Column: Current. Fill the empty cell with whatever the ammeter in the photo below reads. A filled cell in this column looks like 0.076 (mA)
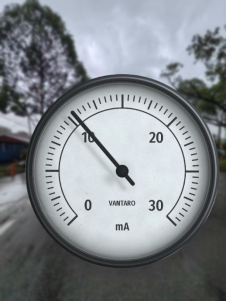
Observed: 10.5 (mA)
